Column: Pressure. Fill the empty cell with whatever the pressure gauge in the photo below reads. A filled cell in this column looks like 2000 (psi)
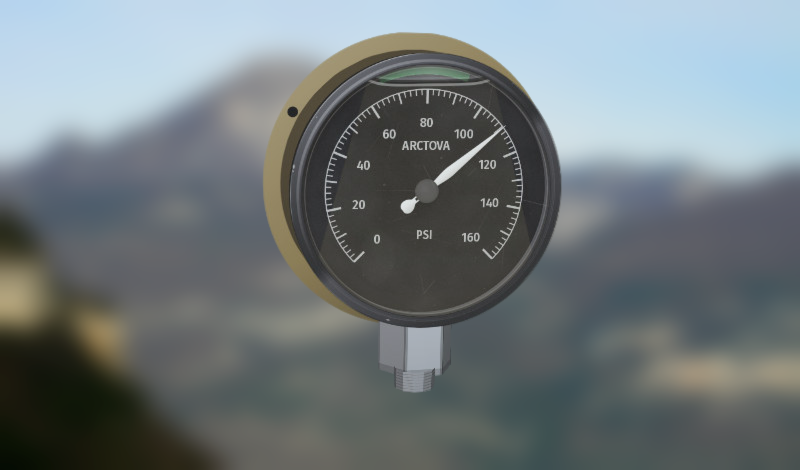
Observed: 110 (psi)
